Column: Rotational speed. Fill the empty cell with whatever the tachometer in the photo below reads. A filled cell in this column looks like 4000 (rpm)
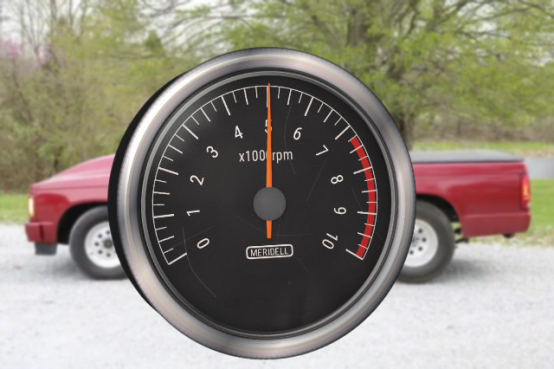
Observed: 5000 (rpm)
